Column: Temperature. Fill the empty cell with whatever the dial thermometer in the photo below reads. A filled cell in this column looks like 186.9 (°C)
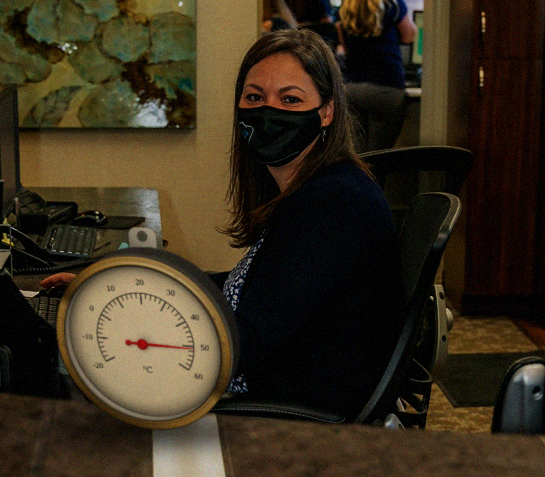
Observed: 50 (°C)
